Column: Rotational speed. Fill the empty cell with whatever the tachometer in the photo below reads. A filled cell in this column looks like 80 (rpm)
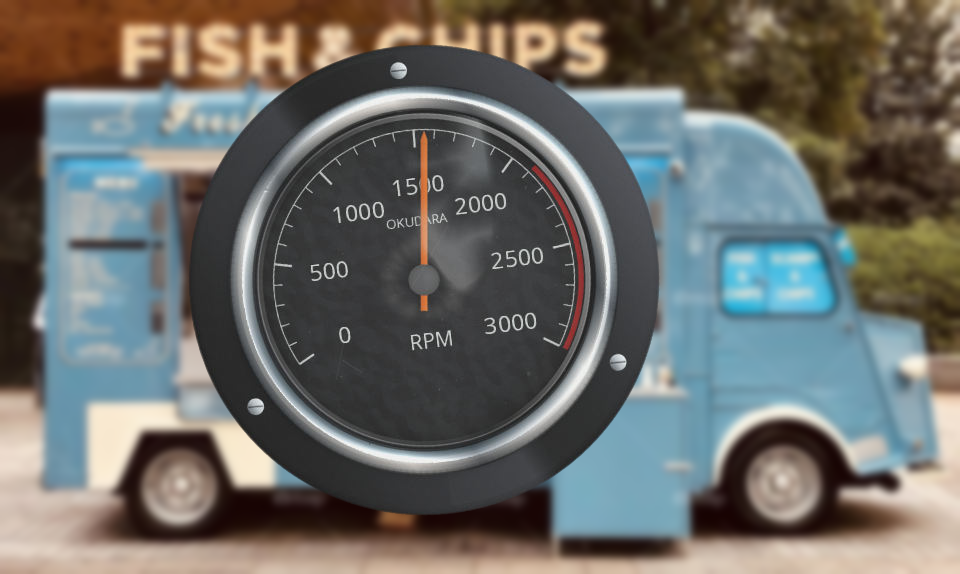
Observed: 1550 (rpm)
